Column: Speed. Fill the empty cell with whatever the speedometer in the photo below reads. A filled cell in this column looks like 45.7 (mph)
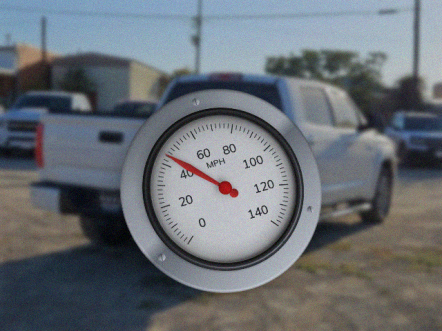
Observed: 44 (mph)
